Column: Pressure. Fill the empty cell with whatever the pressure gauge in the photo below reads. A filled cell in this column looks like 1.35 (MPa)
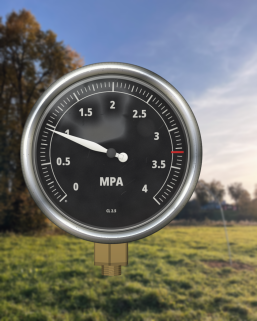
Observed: 0.95 (MPa)
